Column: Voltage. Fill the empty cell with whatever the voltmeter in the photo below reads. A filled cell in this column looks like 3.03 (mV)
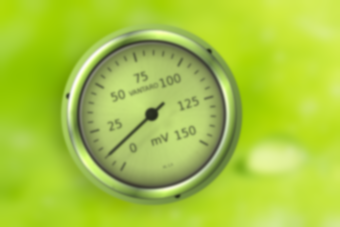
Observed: 10 (mV)
